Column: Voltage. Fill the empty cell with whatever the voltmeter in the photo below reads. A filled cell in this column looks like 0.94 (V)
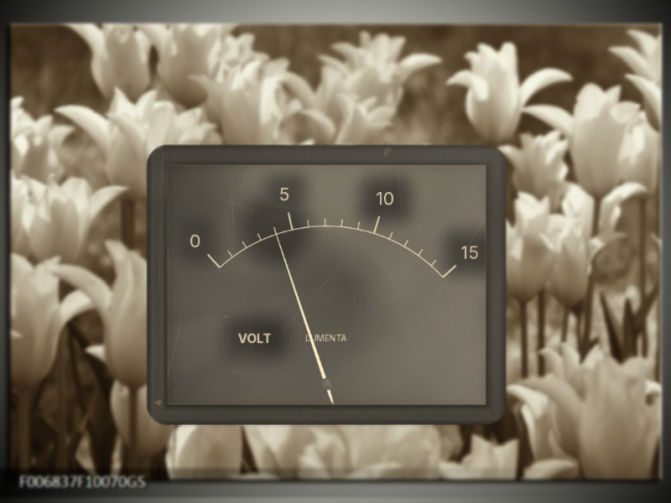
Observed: 4 (V)
